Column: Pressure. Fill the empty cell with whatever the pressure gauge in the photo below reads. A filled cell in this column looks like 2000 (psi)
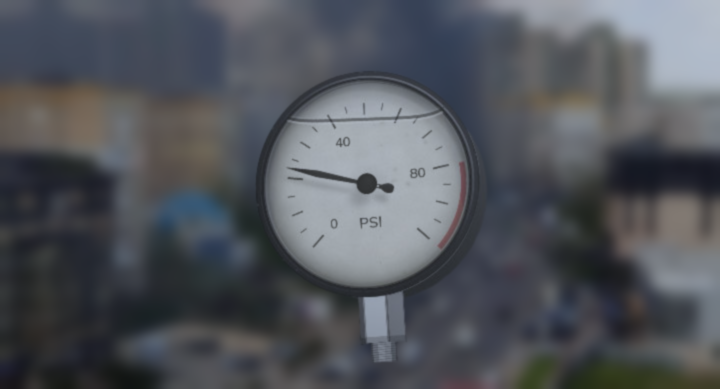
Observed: 22.5 (psi)
